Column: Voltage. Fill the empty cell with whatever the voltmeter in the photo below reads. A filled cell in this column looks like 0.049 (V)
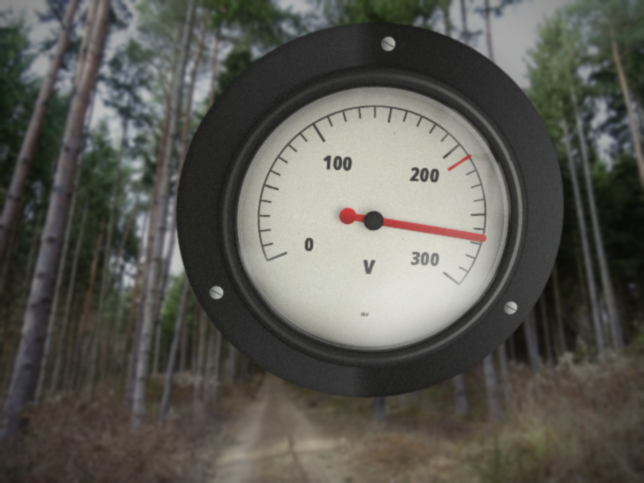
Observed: 265 (V)
